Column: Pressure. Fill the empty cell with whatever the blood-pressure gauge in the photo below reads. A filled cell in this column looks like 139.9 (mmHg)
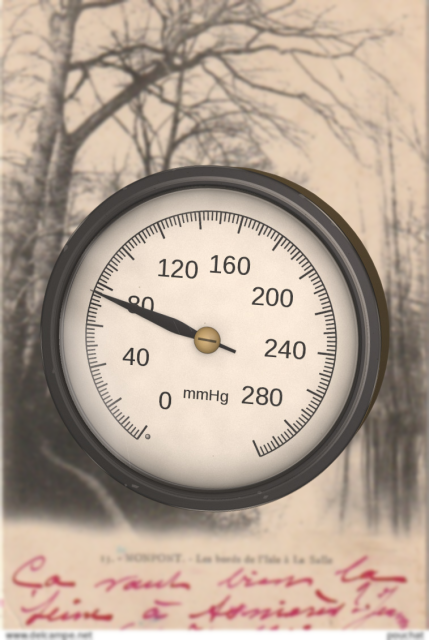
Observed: 76 (mmHg)
